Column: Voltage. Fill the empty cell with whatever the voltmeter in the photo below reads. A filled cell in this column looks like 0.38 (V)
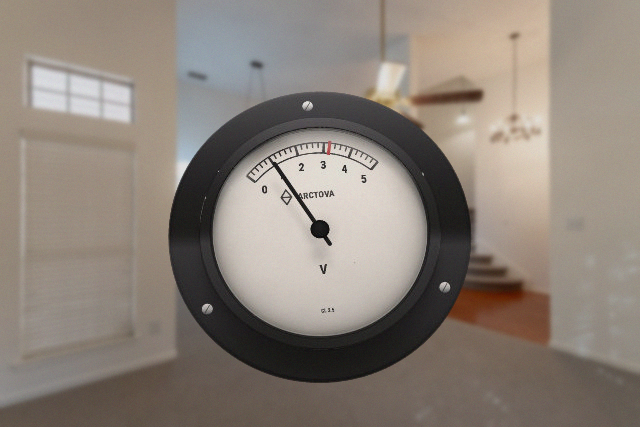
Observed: 1 (V)
